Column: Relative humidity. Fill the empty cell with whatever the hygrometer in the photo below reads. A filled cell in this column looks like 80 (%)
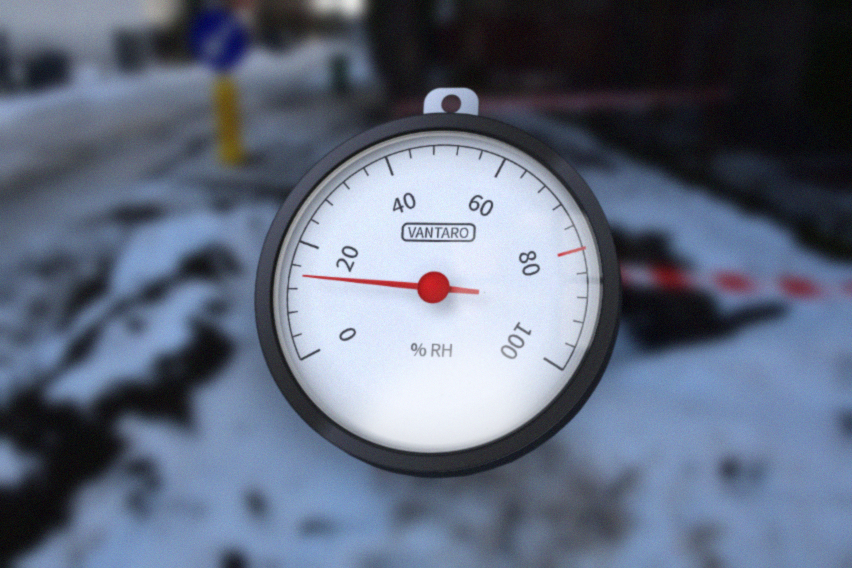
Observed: 14 (%)
